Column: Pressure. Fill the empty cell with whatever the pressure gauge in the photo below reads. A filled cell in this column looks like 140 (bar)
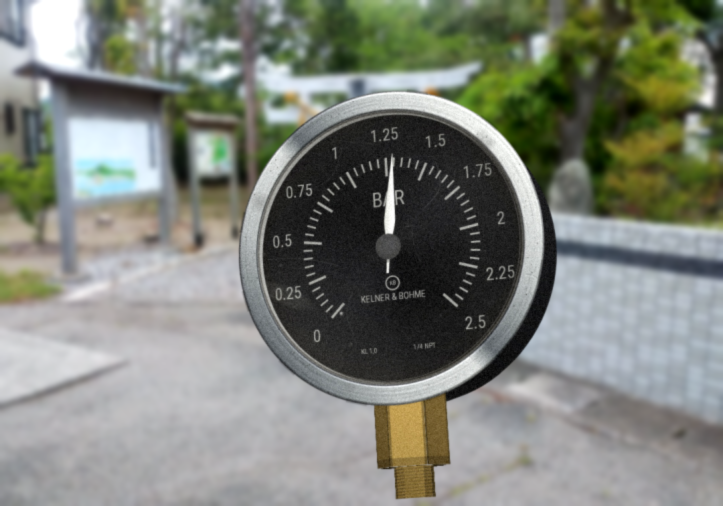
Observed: 1.3 (bar)
